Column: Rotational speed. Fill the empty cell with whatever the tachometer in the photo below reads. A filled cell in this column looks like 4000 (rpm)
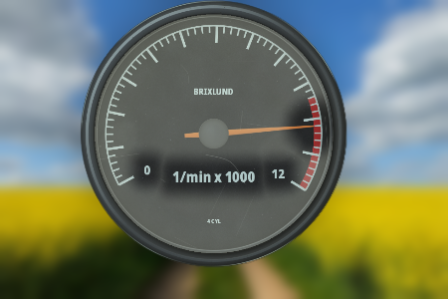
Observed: 10200 (rpm)
